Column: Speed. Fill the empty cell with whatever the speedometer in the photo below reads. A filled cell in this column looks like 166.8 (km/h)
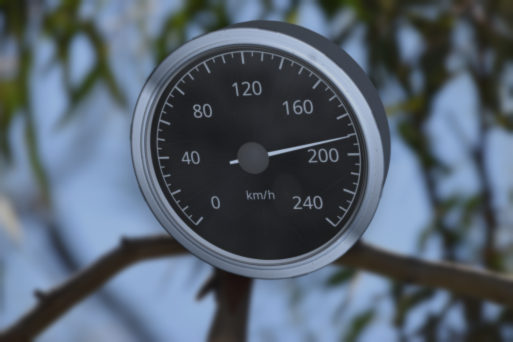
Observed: 190 (km/h)
